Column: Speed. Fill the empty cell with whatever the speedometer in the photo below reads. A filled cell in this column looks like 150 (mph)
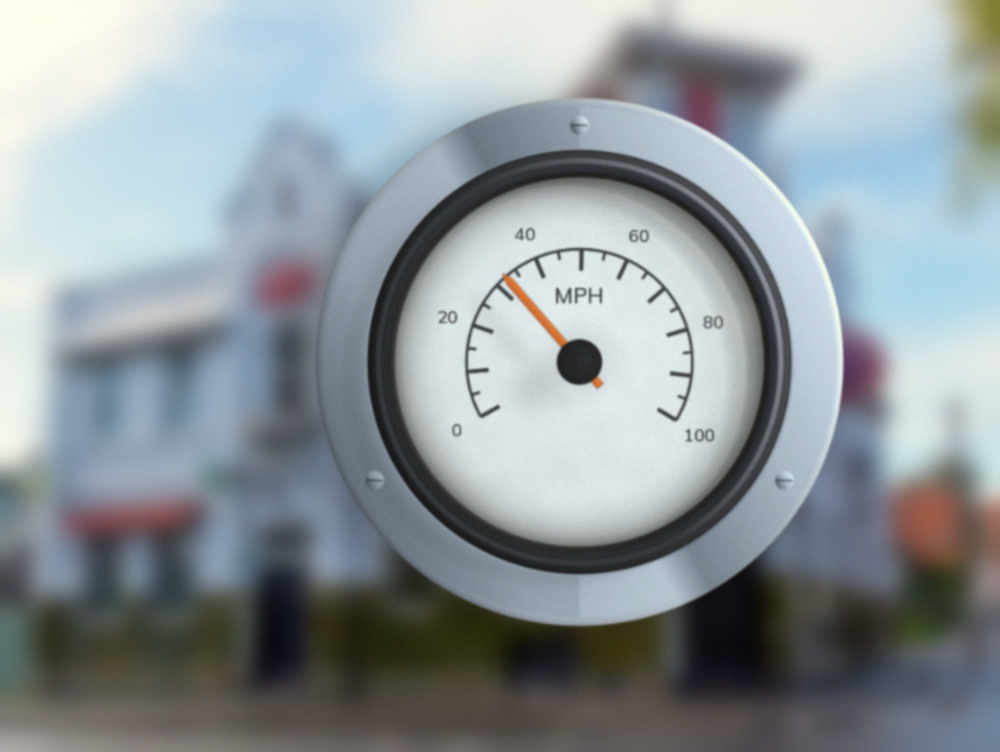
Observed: 32.5 (mph)
